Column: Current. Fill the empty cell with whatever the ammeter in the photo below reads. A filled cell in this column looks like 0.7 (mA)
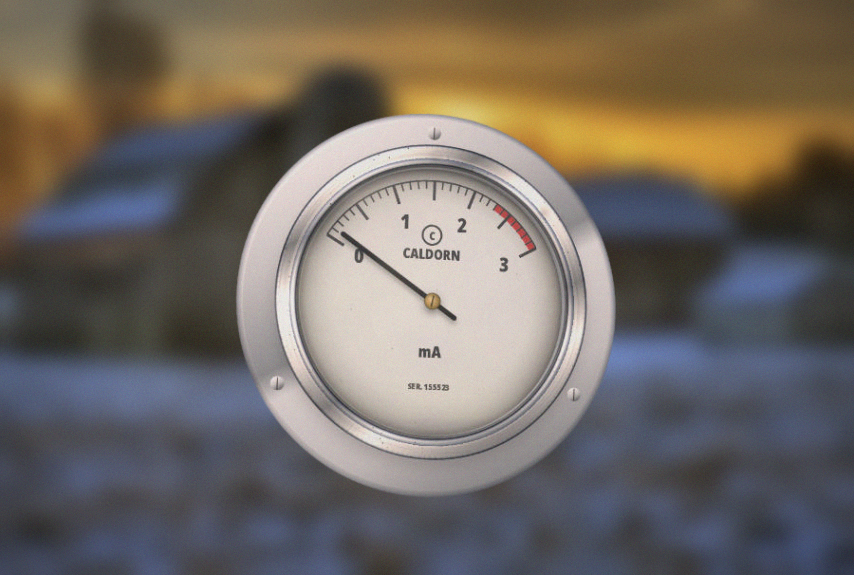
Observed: 0.1 (mA)
